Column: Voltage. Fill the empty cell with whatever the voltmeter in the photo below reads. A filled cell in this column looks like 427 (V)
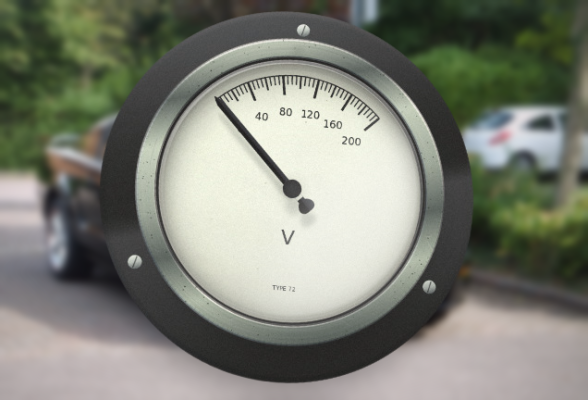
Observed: 0 (V)
